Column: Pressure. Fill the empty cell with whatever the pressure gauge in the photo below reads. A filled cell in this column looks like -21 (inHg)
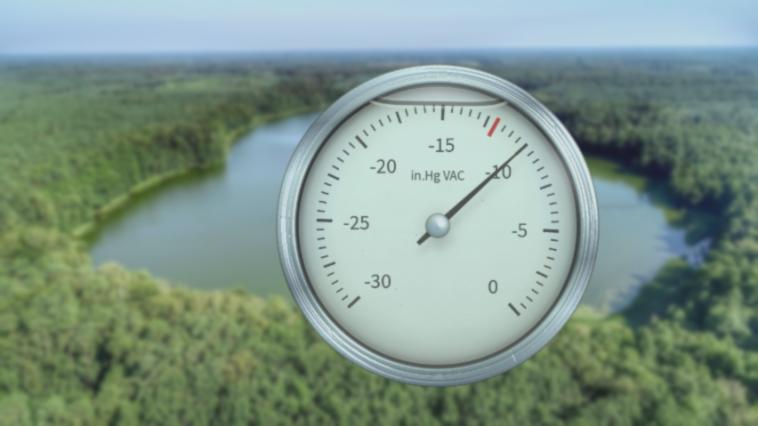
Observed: -10 (inHg)
